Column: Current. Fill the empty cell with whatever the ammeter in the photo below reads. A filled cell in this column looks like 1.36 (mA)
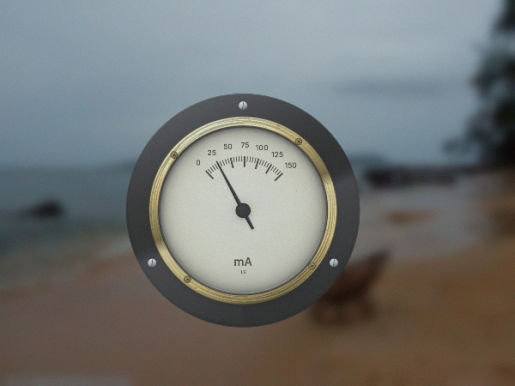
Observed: 25 (mA)
